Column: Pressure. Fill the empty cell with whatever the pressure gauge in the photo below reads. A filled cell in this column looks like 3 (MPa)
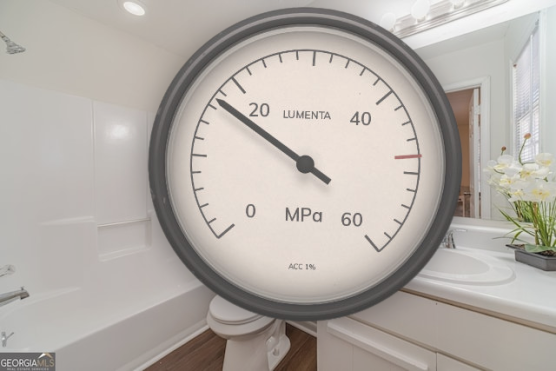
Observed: 17 (MPa)
